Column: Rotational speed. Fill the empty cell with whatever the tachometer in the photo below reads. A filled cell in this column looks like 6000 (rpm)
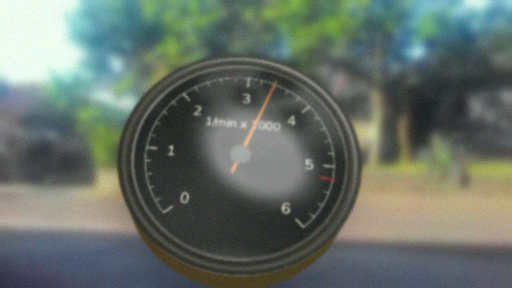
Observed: 3400 (rpm)
